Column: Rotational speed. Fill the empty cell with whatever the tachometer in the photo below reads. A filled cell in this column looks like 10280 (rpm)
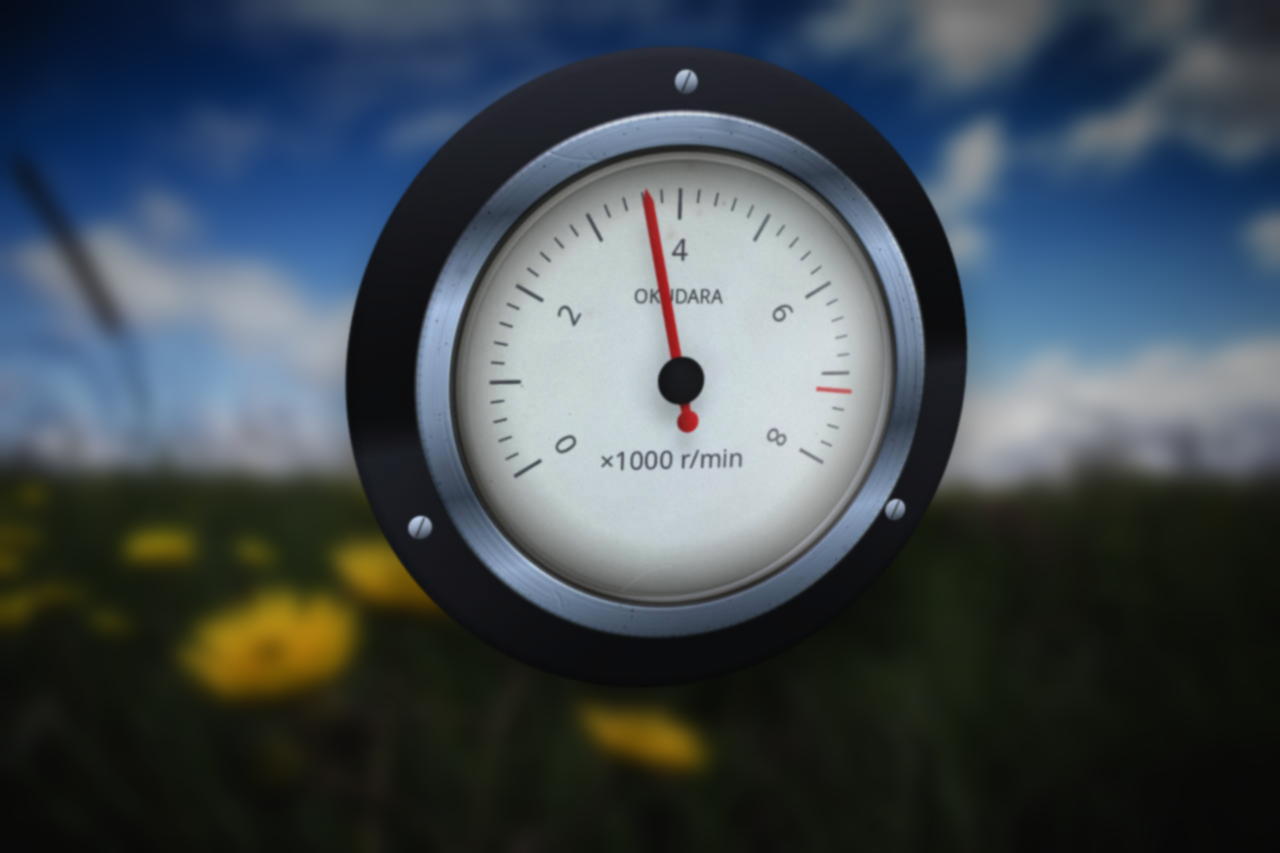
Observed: 3600 (rpm)
